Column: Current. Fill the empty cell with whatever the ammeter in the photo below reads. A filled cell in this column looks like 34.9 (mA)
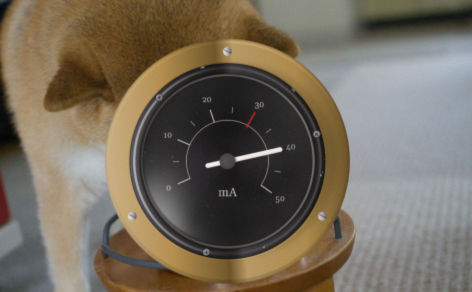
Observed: 40 (mA)
